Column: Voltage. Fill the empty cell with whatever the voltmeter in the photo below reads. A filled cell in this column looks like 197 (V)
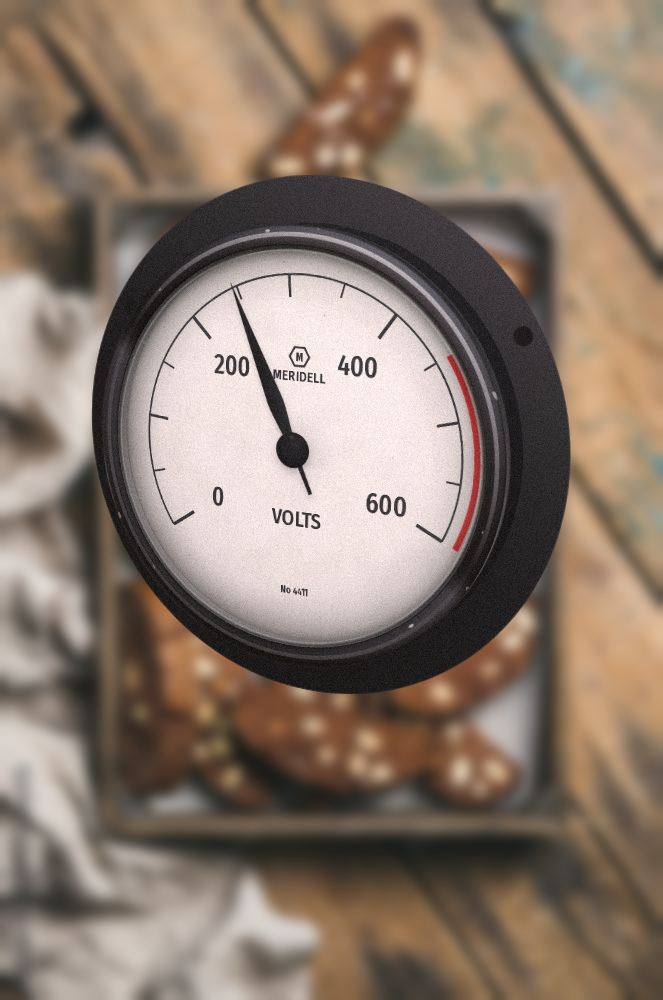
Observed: 250 (V)
